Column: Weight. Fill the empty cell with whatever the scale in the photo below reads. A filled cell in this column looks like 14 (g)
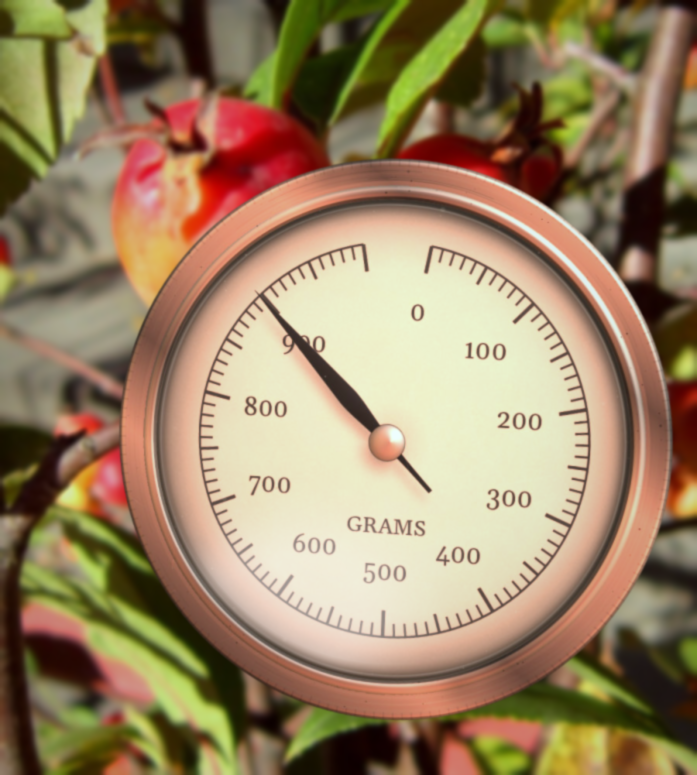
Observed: 900 (g)
